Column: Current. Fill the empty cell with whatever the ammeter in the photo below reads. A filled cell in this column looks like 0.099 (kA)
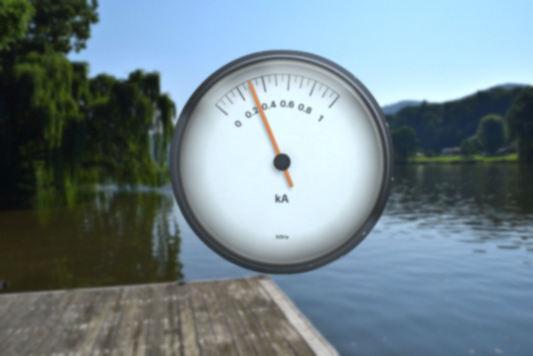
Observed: 0.3 (kA)
